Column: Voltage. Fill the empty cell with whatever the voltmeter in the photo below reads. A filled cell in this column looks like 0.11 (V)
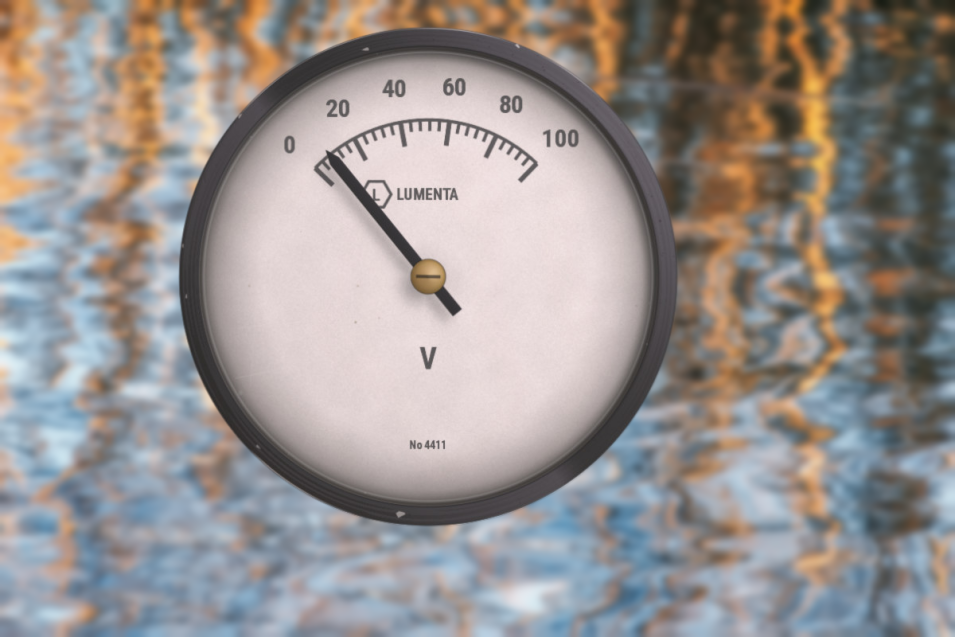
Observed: 8 (V)
